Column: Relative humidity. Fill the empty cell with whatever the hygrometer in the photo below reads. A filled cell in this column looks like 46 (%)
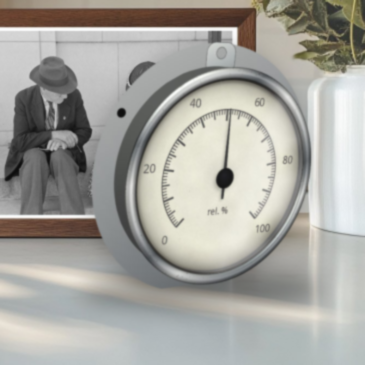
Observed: 50 (%)
